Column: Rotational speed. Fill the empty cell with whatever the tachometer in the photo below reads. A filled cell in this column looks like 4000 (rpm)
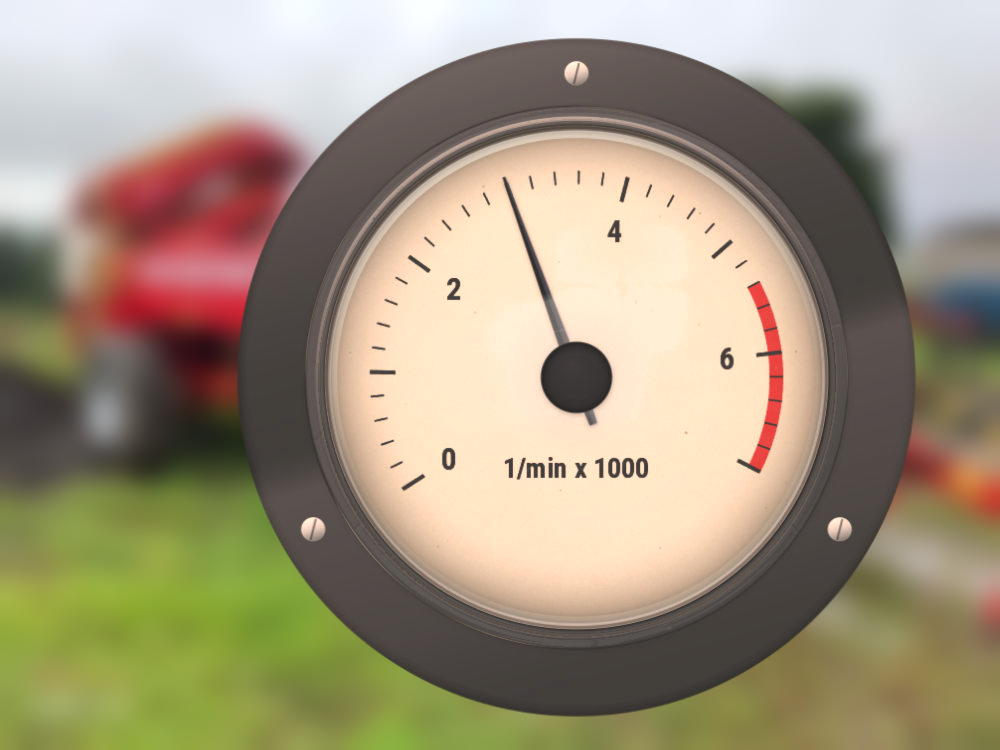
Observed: 3000 (rpm)
